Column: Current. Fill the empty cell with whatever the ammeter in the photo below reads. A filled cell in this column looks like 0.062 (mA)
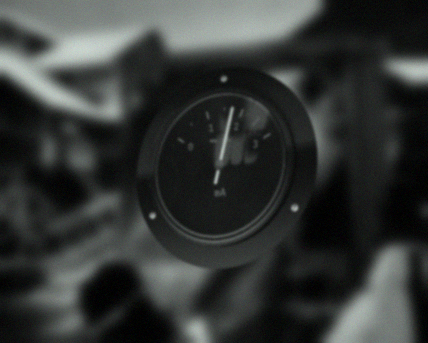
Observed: 1.75 (mA)
